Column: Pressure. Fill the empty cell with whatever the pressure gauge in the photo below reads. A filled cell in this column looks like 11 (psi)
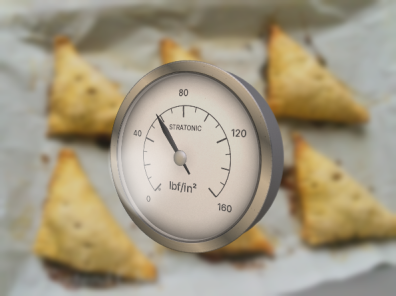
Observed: 60 (psi)
